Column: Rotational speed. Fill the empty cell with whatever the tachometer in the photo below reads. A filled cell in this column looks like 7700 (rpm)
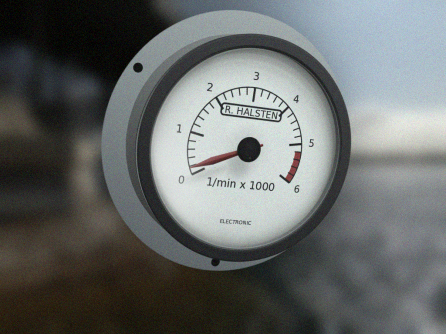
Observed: 200 (rpm)
